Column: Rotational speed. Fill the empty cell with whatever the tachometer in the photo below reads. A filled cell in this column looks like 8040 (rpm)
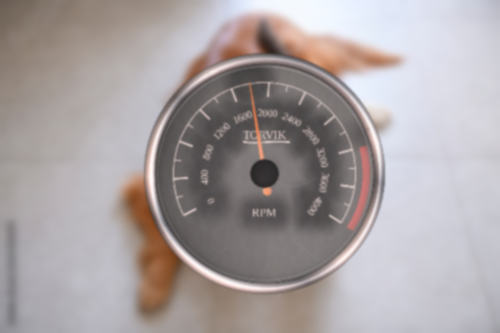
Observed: 1800 (rpm)
